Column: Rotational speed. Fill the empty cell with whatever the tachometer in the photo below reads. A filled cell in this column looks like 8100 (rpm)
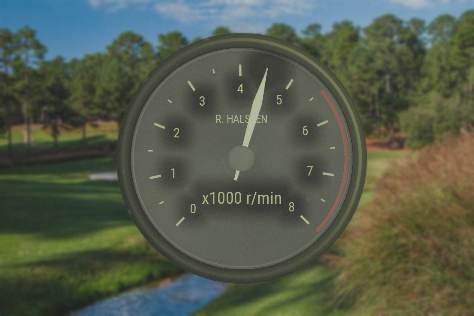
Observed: 4500 (rpm)
